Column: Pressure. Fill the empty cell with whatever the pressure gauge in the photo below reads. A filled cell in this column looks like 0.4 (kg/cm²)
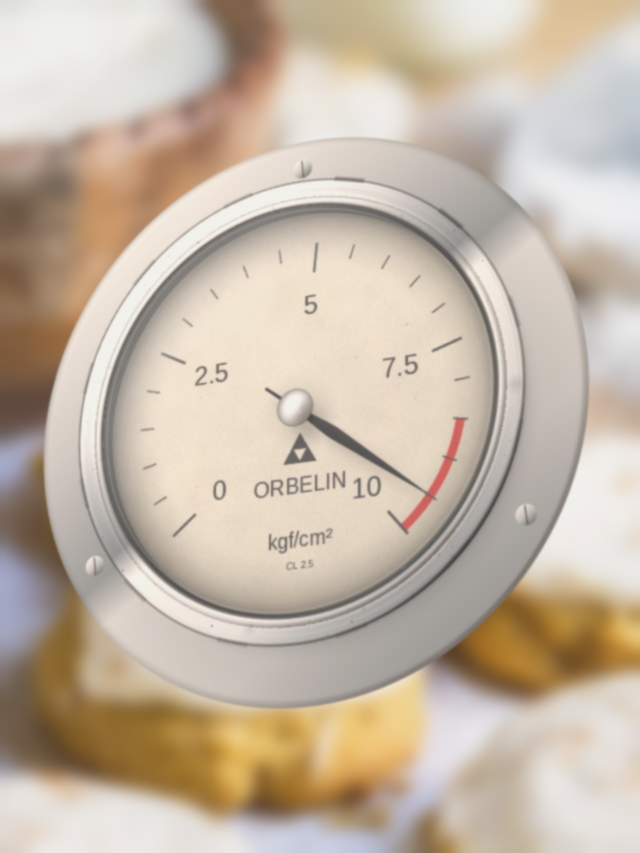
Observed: 9.5 (kg/cm²)
